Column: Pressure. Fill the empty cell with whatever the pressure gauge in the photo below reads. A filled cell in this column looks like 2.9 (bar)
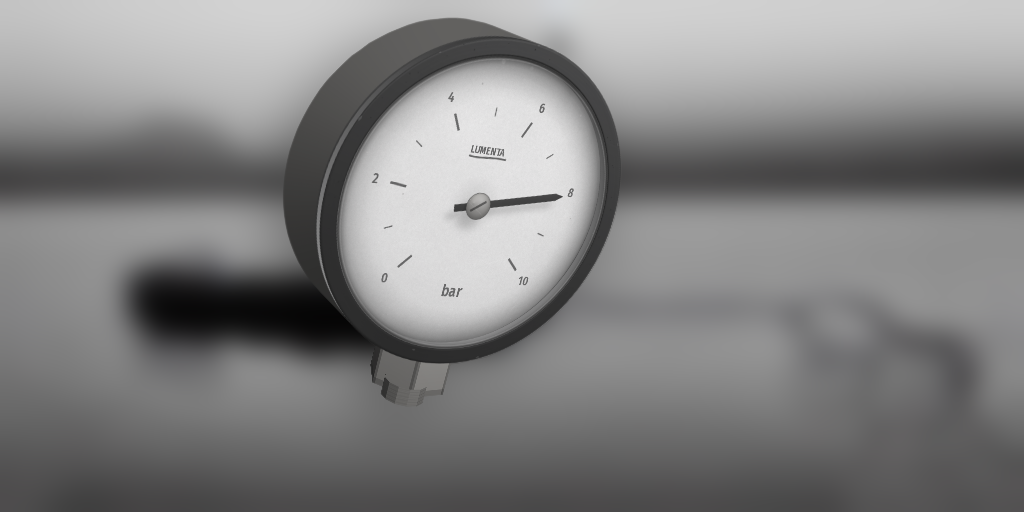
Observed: 8 (bar)
